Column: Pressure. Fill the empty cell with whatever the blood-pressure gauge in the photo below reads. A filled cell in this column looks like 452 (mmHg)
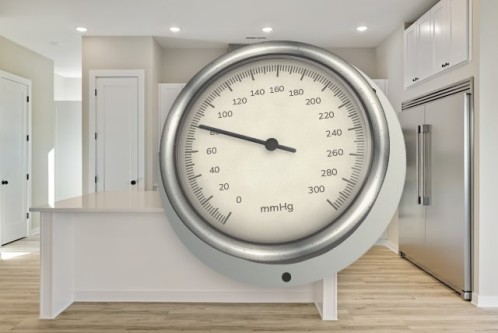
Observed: 80 (mmHg)
